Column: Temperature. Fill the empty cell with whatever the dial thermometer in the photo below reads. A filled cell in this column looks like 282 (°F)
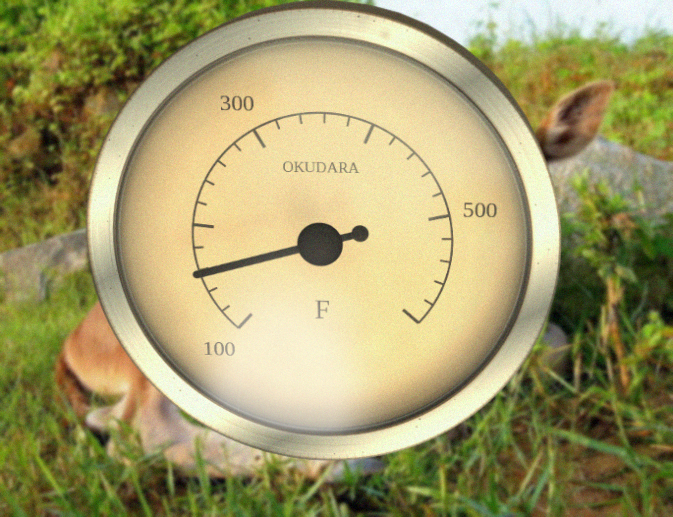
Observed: 160 (°F)
